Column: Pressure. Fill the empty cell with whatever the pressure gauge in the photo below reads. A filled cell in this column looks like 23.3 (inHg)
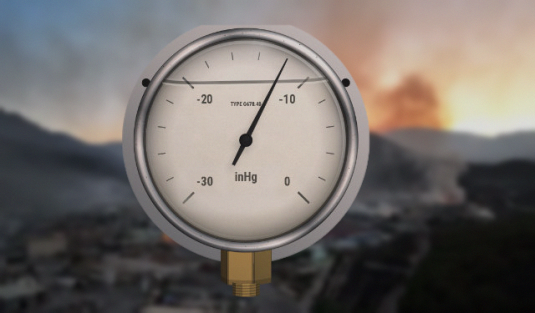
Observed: -12 (inHg)
